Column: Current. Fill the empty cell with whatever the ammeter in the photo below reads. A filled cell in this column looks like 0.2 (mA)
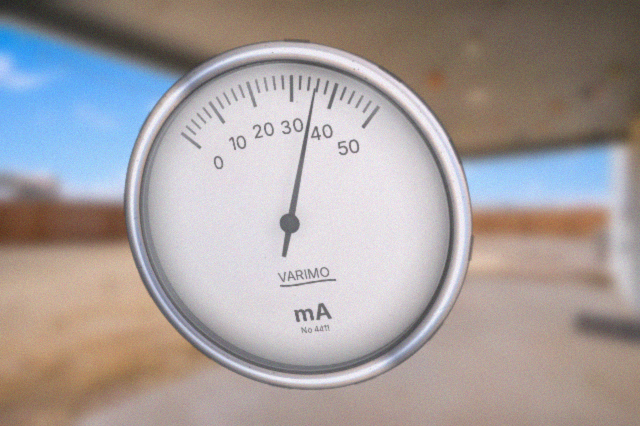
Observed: 36 (mA)
